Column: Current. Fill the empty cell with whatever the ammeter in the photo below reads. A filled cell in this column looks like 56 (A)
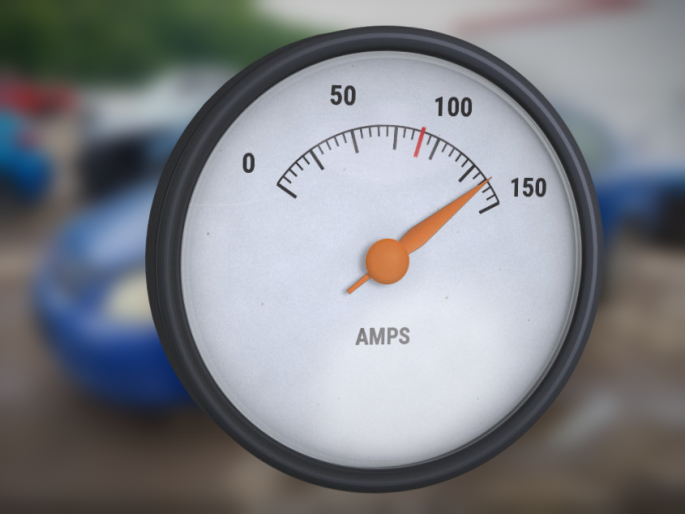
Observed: 135 (A)
